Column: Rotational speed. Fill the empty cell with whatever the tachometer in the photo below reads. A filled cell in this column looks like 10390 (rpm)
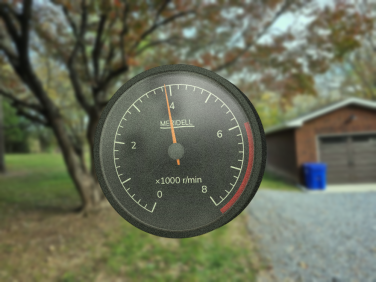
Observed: 3900 (rpm)
